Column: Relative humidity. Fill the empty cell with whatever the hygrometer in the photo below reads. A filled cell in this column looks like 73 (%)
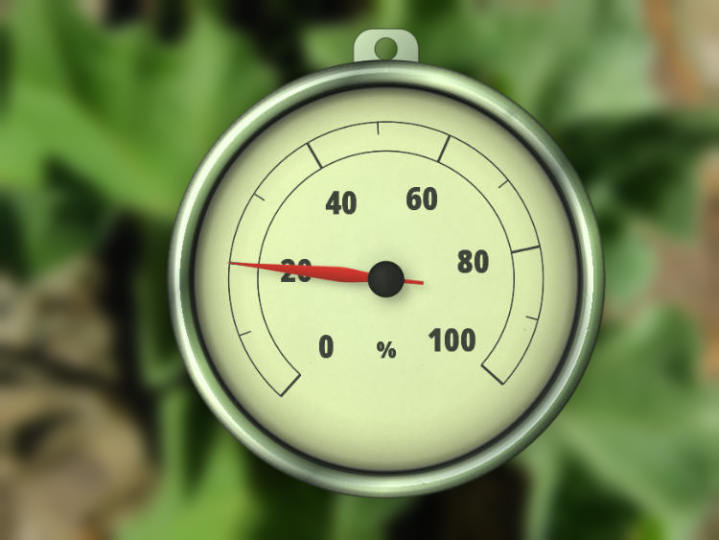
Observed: 20 (%)
